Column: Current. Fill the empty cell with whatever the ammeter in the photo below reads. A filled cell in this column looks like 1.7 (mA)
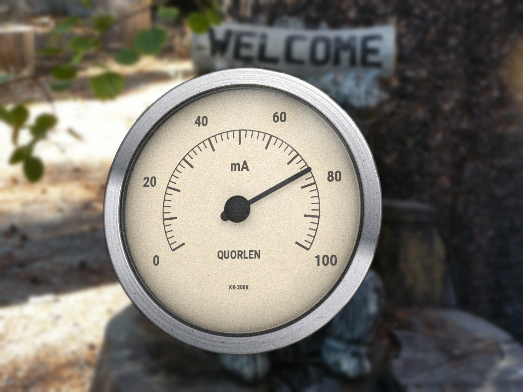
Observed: 76 (mA)
